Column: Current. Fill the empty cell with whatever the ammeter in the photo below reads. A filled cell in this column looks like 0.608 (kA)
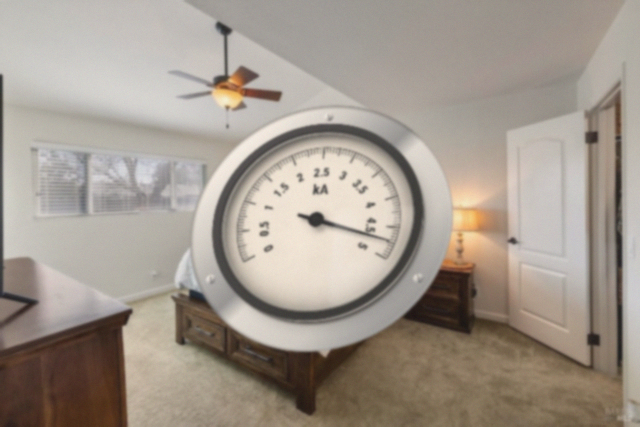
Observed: 4.75 (kA)
